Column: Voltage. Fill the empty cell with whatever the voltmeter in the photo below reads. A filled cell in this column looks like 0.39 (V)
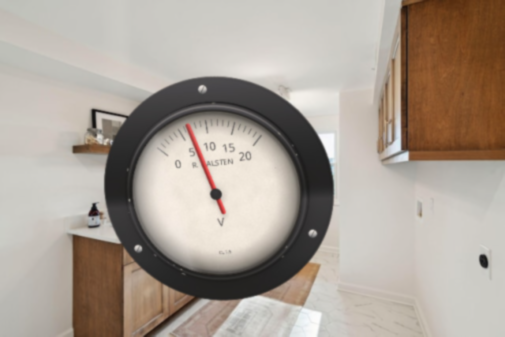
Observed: 7 (V)
